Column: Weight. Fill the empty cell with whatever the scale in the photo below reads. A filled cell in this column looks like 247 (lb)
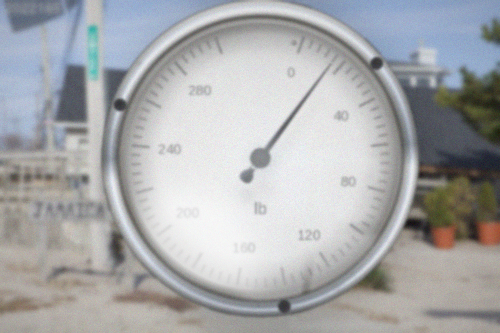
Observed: 16 (lb)
